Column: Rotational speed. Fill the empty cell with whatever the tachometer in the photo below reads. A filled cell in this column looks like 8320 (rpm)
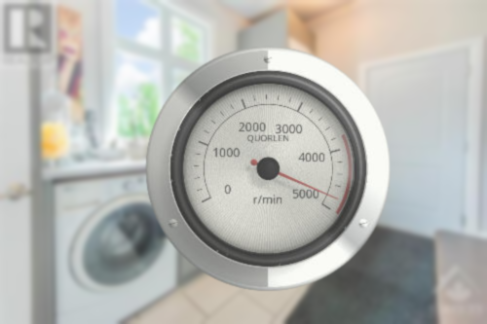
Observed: 4800 (rpm)
